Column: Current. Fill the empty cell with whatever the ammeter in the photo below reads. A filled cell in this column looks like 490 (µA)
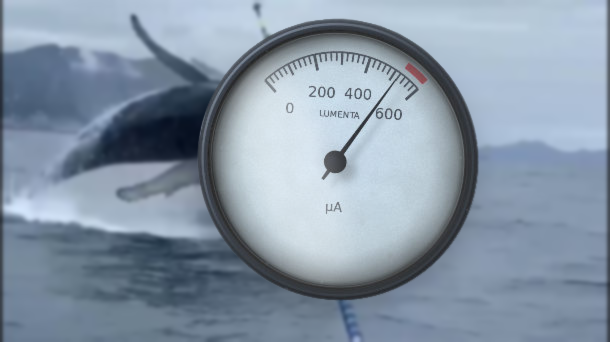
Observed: 520 (µA)
